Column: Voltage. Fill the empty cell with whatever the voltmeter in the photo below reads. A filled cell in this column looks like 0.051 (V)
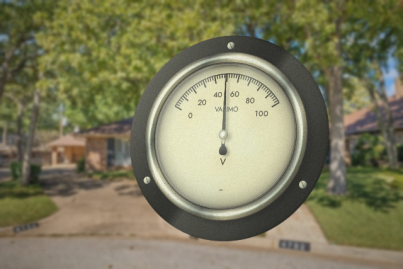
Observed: 50 (V)
